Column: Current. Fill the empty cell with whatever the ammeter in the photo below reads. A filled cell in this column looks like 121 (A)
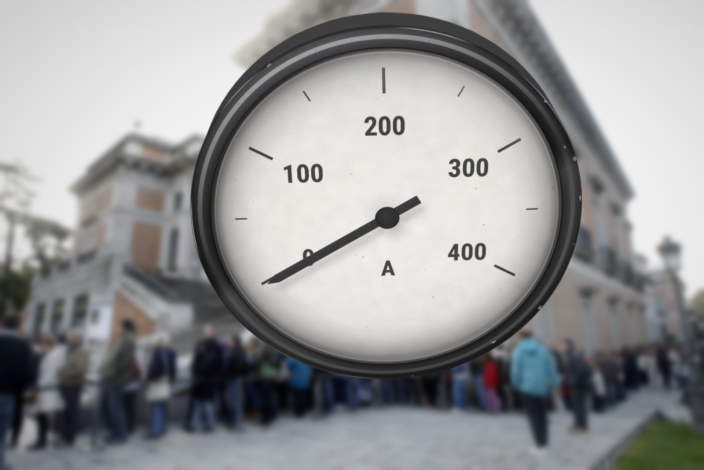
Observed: 0 (A)
